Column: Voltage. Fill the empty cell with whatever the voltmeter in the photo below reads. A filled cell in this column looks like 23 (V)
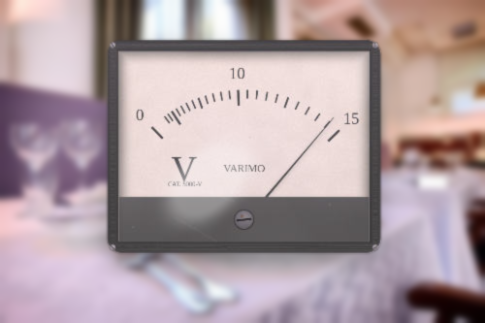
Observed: 14.5 (V)
